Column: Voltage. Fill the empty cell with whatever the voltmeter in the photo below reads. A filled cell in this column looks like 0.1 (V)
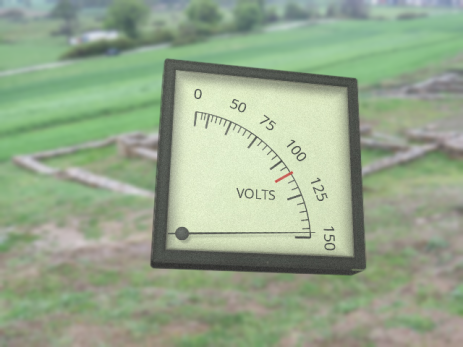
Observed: 147.5 (V)
